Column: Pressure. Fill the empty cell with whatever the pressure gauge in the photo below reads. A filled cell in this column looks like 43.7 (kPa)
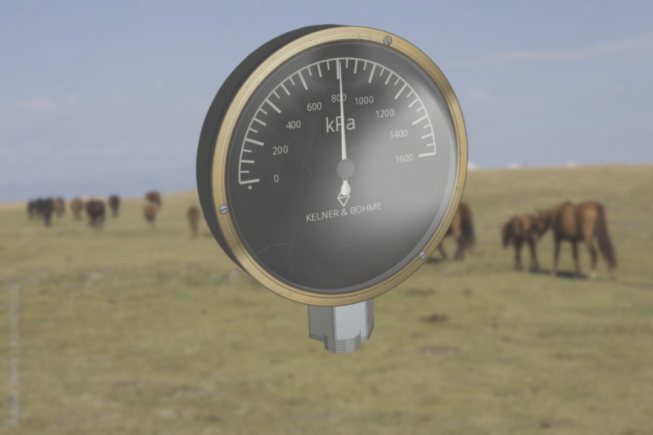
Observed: 800 (kPa)
